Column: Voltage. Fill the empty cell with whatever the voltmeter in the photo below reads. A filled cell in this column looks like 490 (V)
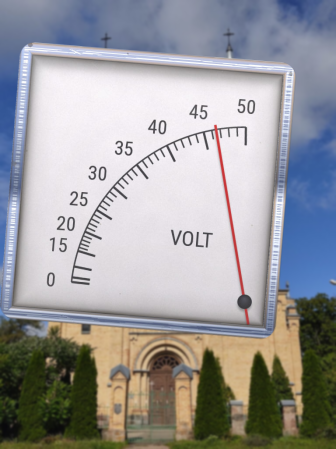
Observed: 46.5 (V)
